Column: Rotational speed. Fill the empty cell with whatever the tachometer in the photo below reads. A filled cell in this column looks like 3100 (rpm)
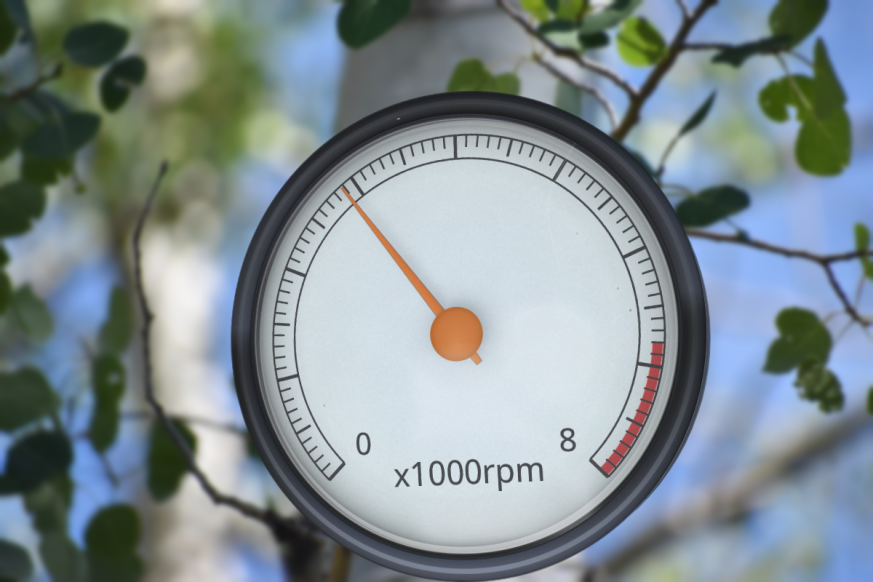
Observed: 2900 (rpm)
